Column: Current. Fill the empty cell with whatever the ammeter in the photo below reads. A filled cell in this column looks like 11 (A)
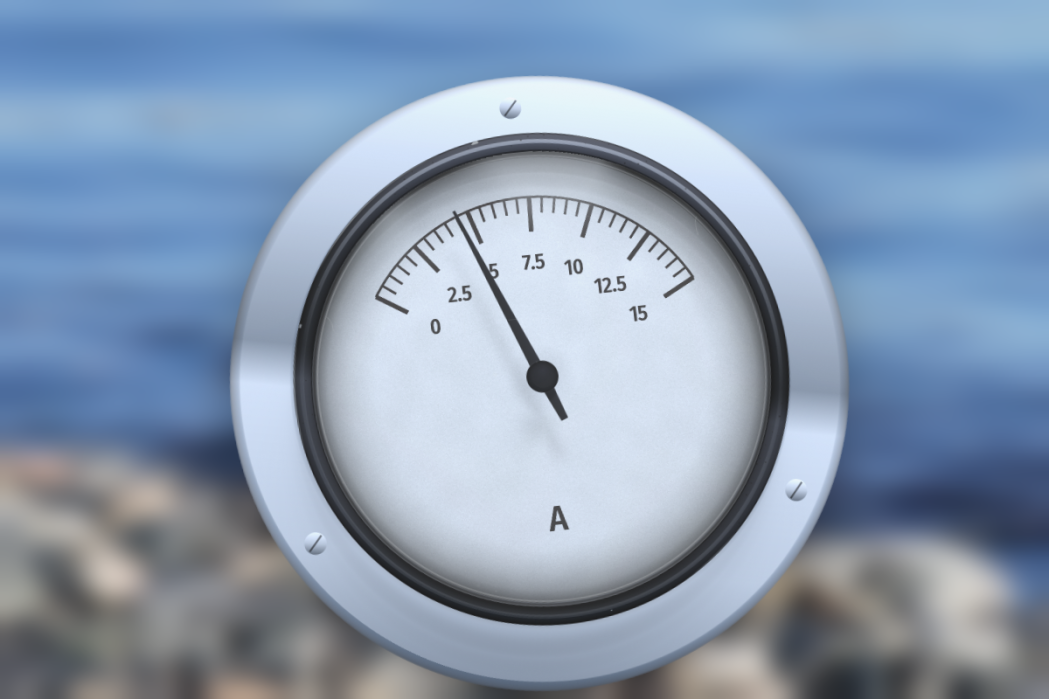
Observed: 4.5 (A)
